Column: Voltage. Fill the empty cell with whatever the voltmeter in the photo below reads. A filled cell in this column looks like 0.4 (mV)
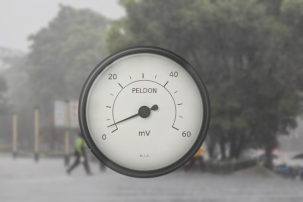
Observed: 2.5 (mV)
